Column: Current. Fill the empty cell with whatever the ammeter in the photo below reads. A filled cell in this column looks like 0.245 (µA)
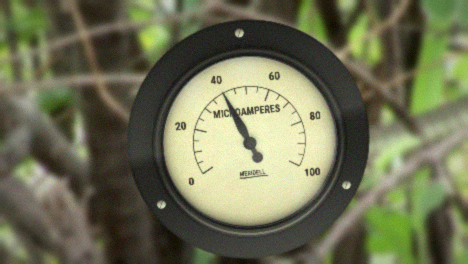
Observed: 40 (µA)
